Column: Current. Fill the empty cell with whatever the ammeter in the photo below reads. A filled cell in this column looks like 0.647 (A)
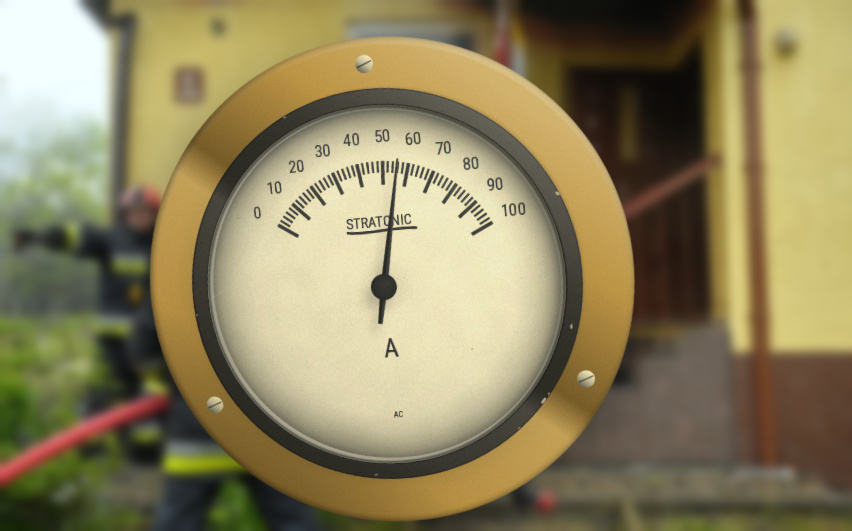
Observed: 56 (A)
